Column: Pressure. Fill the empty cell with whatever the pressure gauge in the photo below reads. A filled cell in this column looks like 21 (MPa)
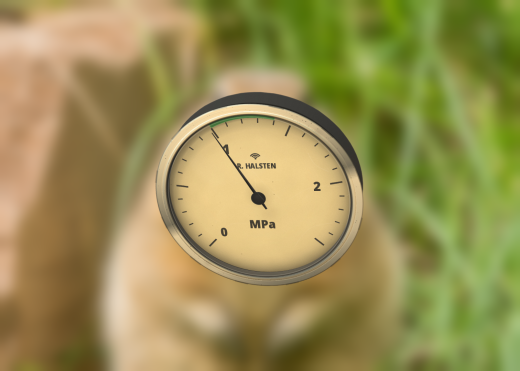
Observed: 1 (MPa)
